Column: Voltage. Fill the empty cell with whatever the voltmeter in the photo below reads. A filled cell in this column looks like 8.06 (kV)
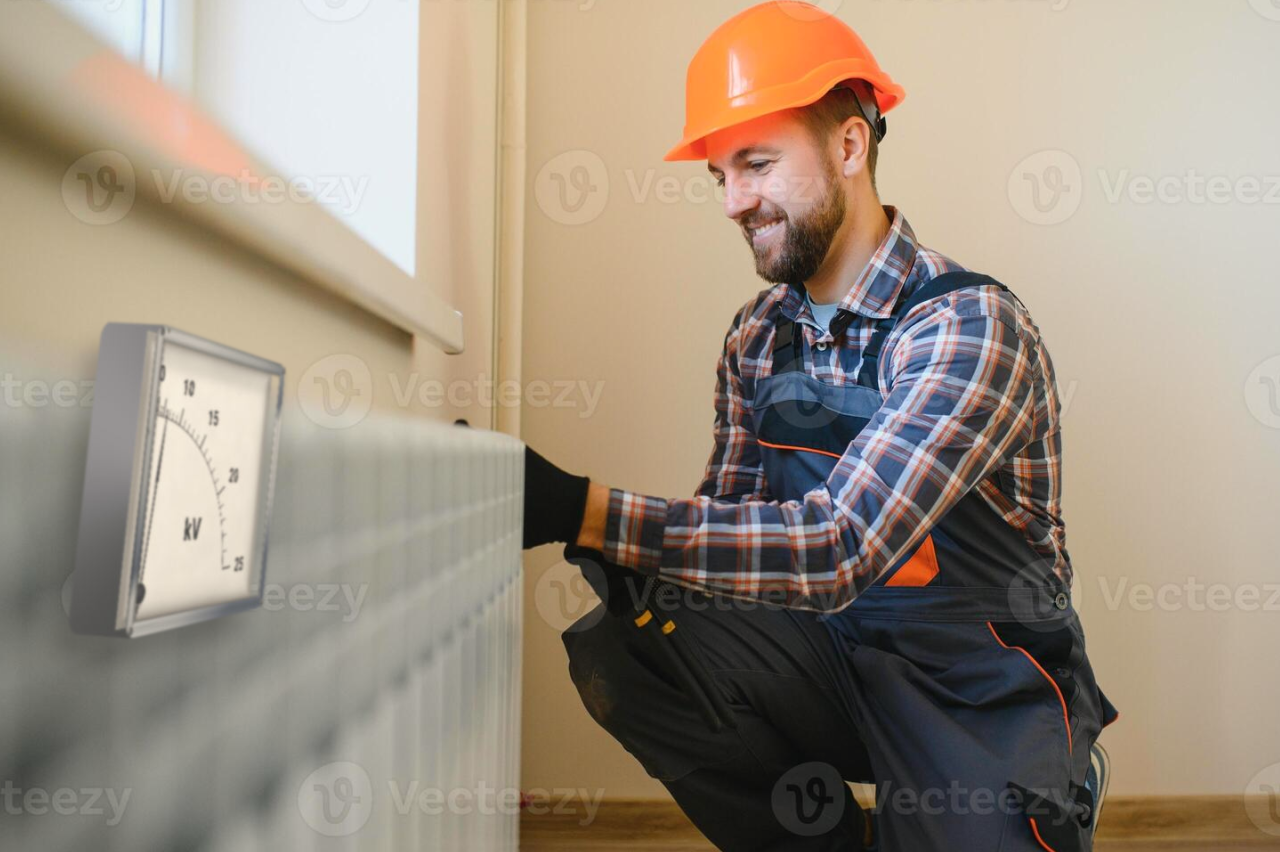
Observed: 5 (kV)
